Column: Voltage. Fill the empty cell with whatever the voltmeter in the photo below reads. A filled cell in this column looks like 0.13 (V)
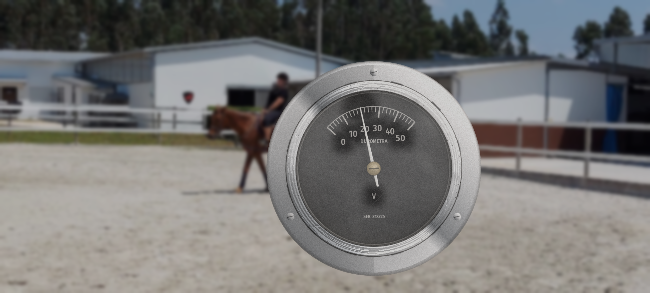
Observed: 20 (V)
